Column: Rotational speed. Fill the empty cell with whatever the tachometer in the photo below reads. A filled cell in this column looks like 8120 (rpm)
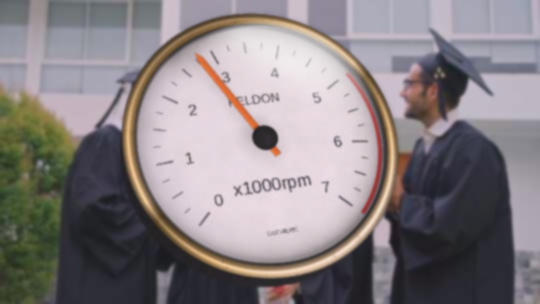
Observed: 2750 (rpm)
